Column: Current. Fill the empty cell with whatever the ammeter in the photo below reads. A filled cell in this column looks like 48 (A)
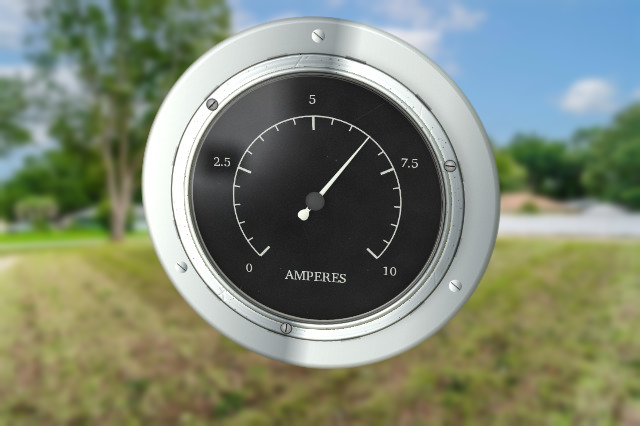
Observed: 6.5 (A)
